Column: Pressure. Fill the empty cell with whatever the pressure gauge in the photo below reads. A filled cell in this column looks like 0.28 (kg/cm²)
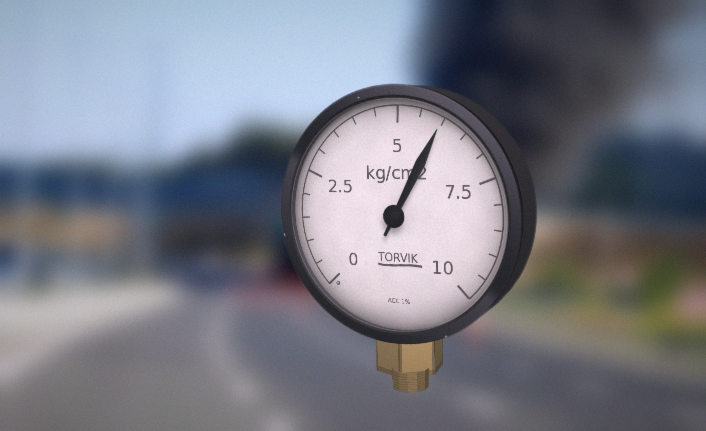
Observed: 6 (kg/cm²)
